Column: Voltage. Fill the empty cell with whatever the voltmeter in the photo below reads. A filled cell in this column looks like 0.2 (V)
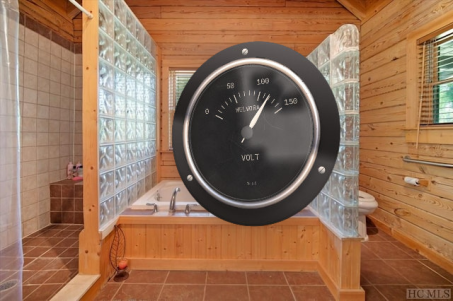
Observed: 120 (V)
